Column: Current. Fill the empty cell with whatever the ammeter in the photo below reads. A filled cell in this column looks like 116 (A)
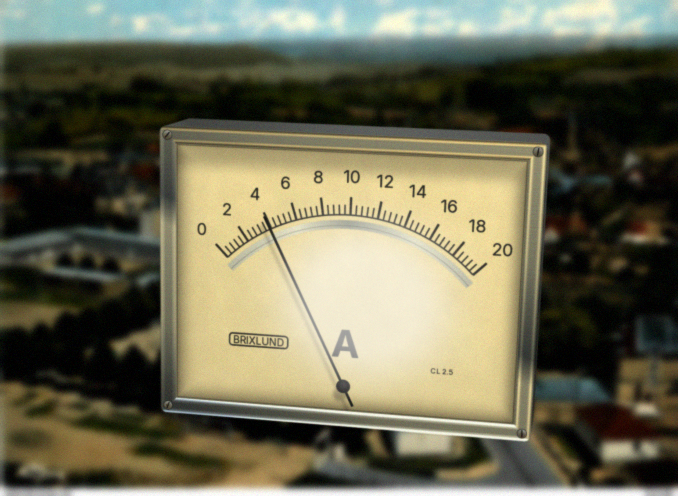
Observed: 4 (A)
